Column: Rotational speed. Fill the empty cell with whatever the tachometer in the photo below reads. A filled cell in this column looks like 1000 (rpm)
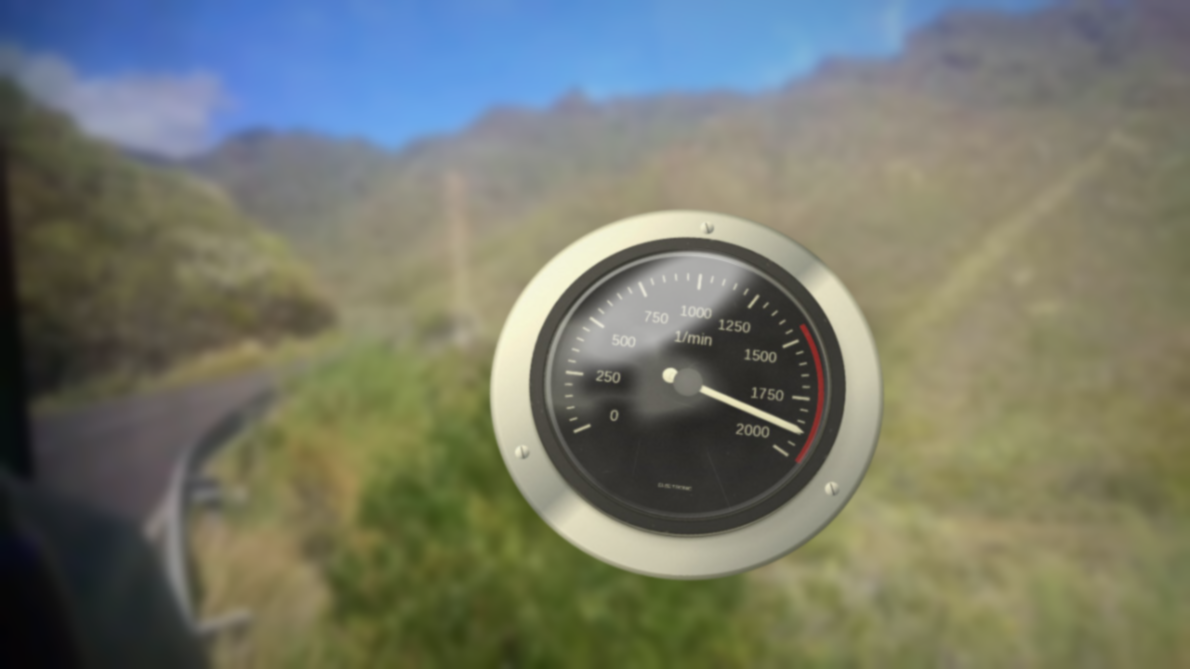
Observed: 1900 (rpm)
